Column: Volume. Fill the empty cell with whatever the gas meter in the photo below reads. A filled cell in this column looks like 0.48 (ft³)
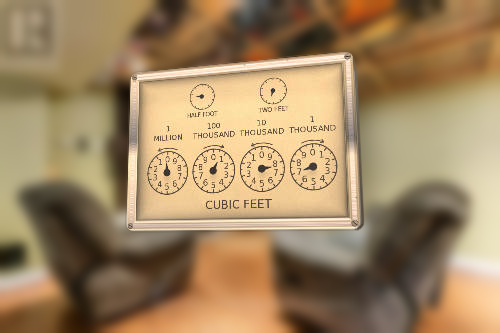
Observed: 7700 (ft³)
